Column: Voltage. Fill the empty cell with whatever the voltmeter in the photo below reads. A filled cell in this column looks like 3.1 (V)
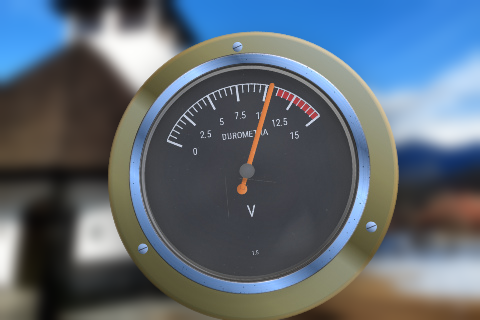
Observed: 10.5 (V)
